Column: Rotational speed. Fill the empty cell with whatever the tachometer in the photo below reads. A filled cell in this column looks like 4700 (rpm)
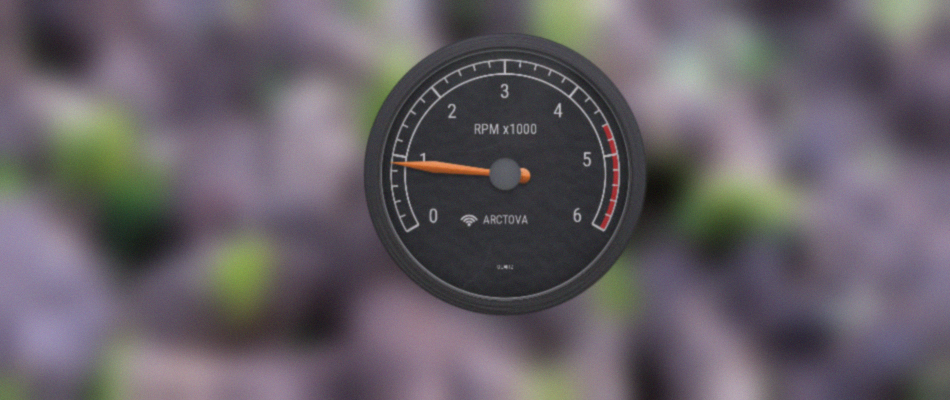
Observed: 900 (rpm)
